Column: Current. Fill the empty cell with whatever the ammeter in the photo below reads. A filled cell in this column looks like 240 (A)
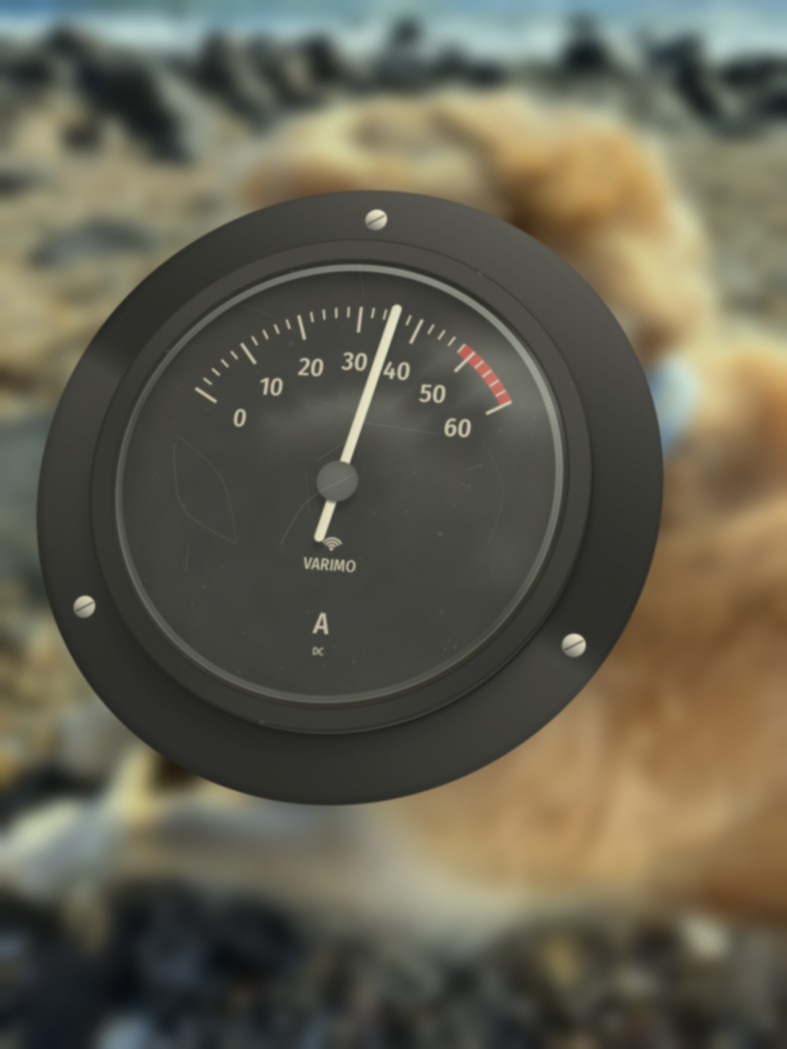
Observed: 36 (A)
